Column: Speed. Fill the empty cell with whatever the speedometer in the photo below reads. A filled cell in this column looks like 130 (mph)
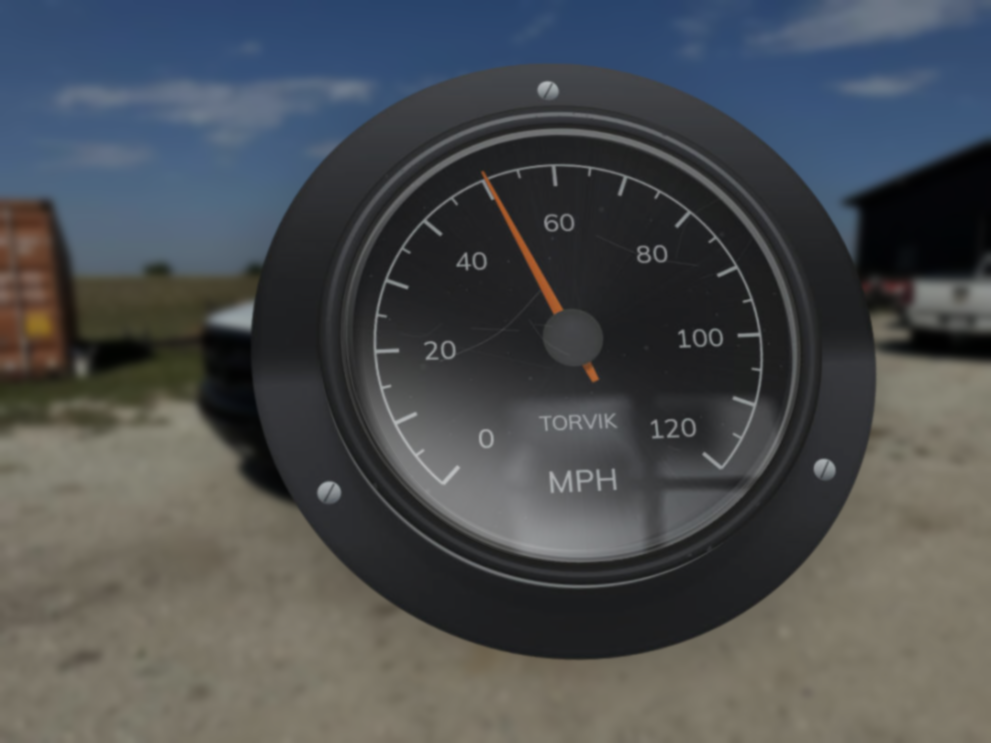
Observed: 50 (mph)
